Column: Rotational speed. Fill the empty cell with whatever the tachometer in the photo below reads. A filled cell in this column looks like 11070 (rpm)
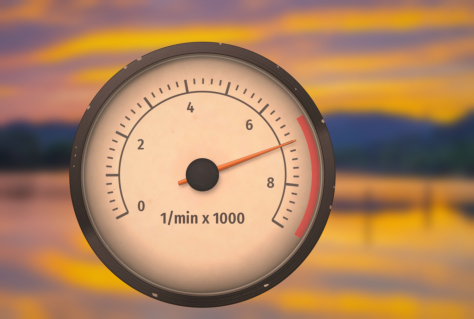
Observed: 7000 (rpm)
